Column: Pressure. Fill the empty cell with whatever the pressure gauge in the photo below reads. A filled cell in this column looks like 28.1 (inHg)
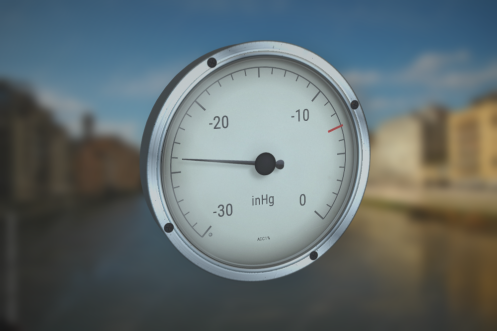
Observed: -24 (inHg)
